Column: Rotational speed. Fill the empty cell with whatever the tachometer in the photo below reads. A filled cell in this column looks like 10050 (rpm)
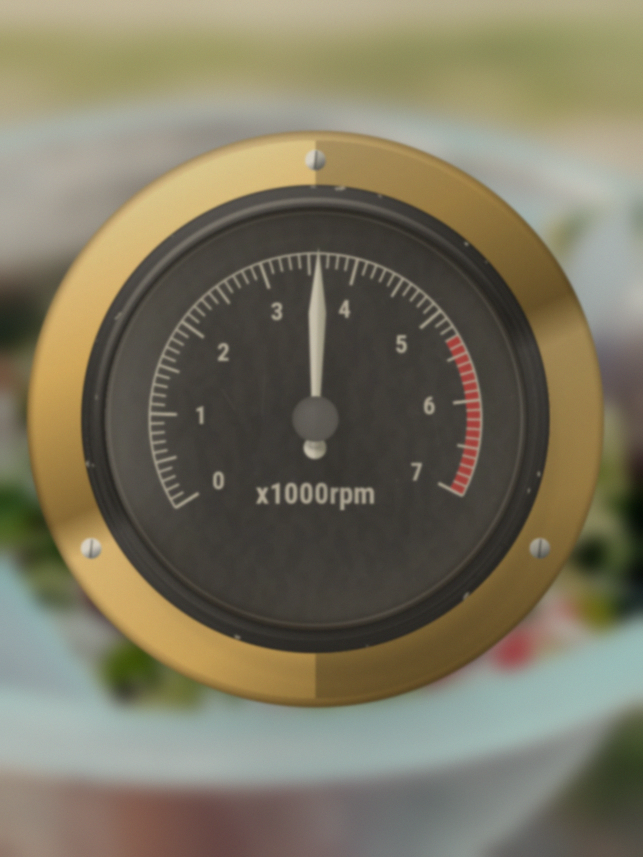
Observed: 3600 (rpm)
